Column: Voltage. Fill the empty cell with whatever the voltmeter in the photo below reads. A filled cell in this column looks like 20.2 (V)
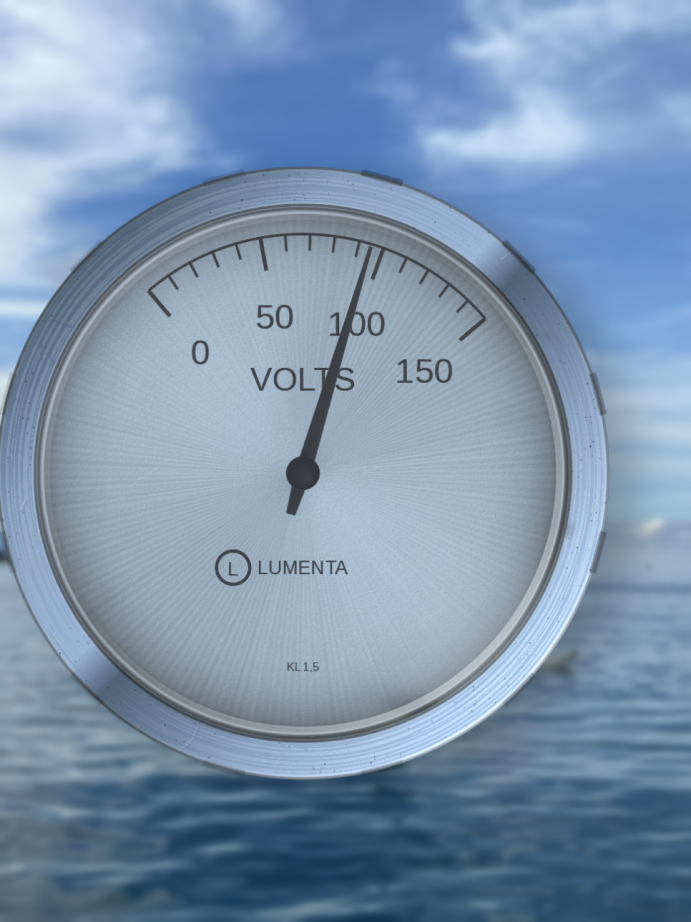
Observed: 95 (V)
